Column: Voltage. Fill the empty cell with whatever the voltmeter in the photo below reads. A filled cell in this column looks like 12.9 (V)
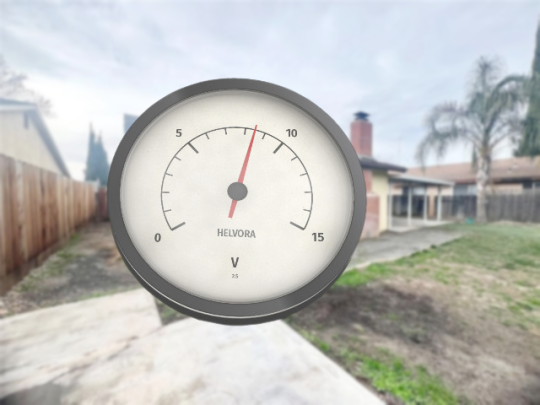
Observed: 8.5 (V)
